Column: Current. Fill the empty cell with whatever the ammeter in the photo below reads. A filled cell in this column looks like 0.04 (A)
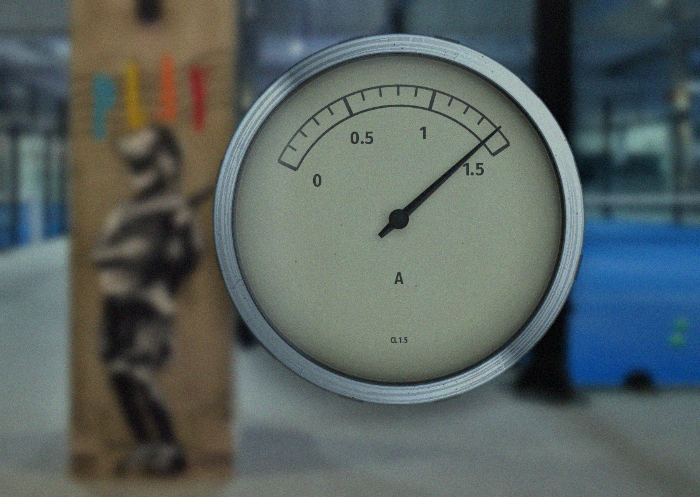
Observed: 1.4 (A)
